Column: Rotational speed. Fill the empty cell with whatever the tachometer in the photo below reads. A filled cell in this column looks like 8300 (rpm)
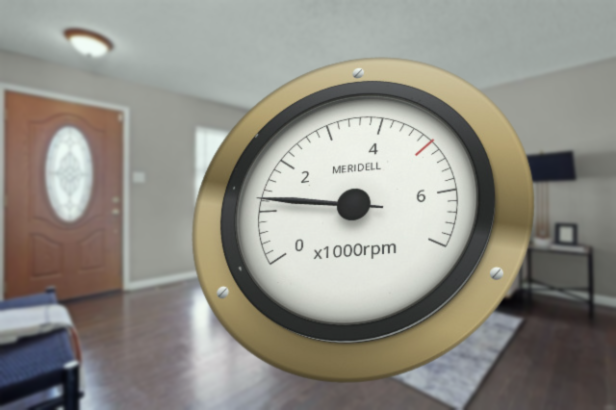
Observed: 1200 (rpm)
